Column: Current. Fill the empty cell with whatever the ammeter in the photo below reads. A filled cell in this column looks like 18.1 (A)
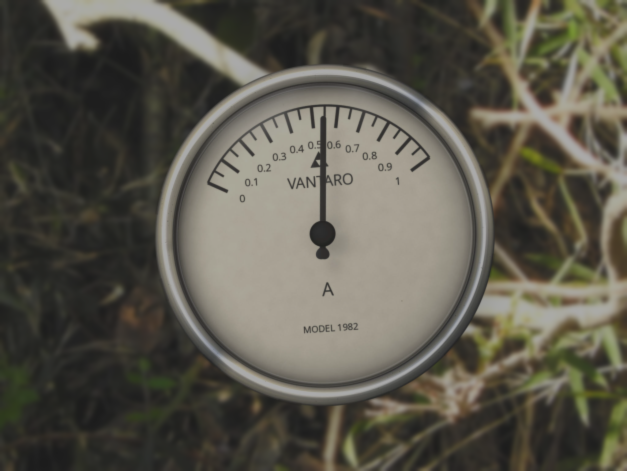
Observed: 0.55 (A)
